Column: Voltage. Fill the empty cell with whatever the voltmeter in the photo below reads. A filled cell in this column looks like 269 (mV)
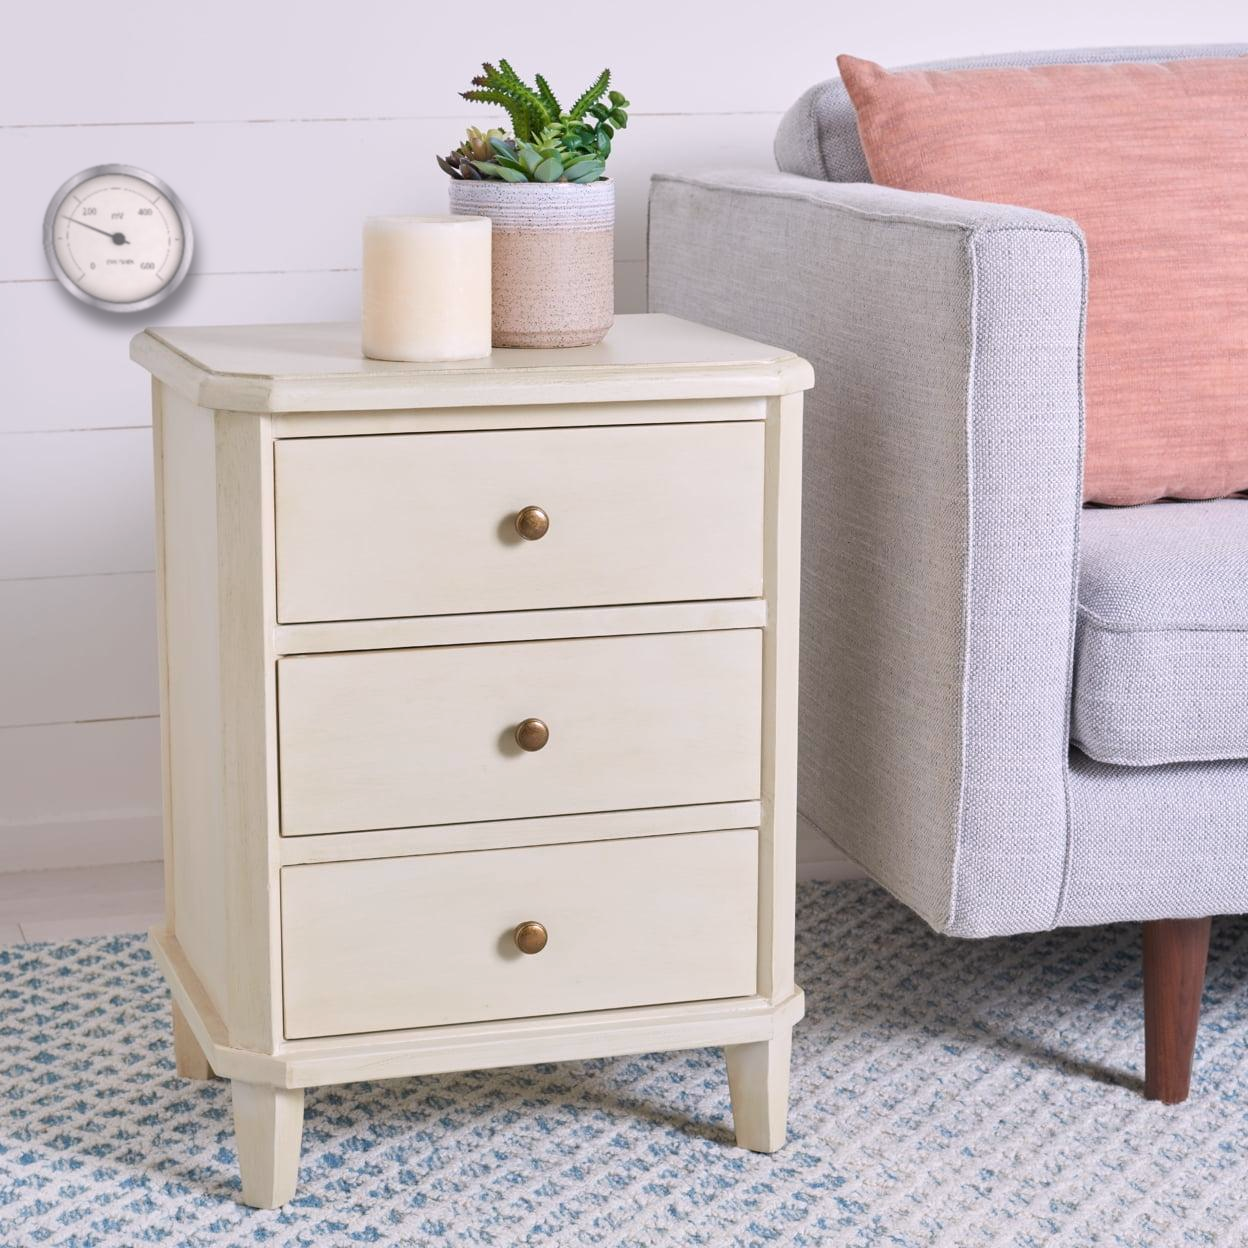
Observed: 150 (mV)
